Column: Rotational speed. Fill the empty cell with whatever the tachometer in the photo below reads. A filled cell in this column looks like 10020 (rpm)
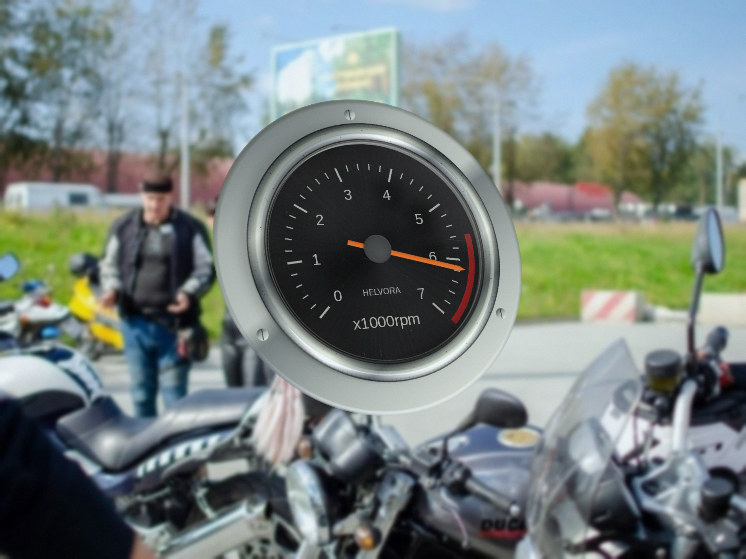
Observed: 6200 (rpm)
